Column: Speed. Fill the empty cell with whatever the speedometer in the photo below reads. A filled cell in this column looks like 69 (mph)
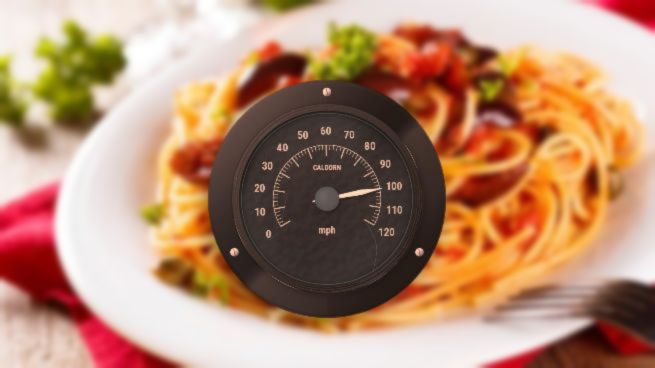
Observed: 100 (mph)
